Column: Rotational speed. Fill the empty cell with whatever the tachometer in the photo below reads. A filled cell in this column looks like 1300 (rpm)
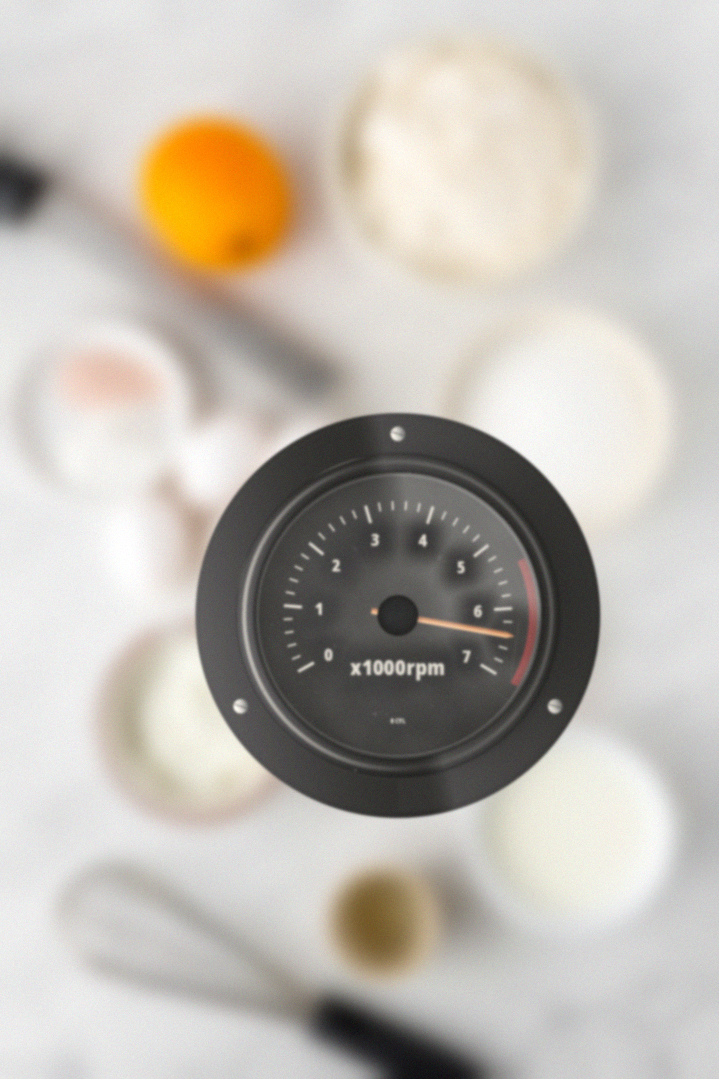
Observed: 6400 (rpm)
